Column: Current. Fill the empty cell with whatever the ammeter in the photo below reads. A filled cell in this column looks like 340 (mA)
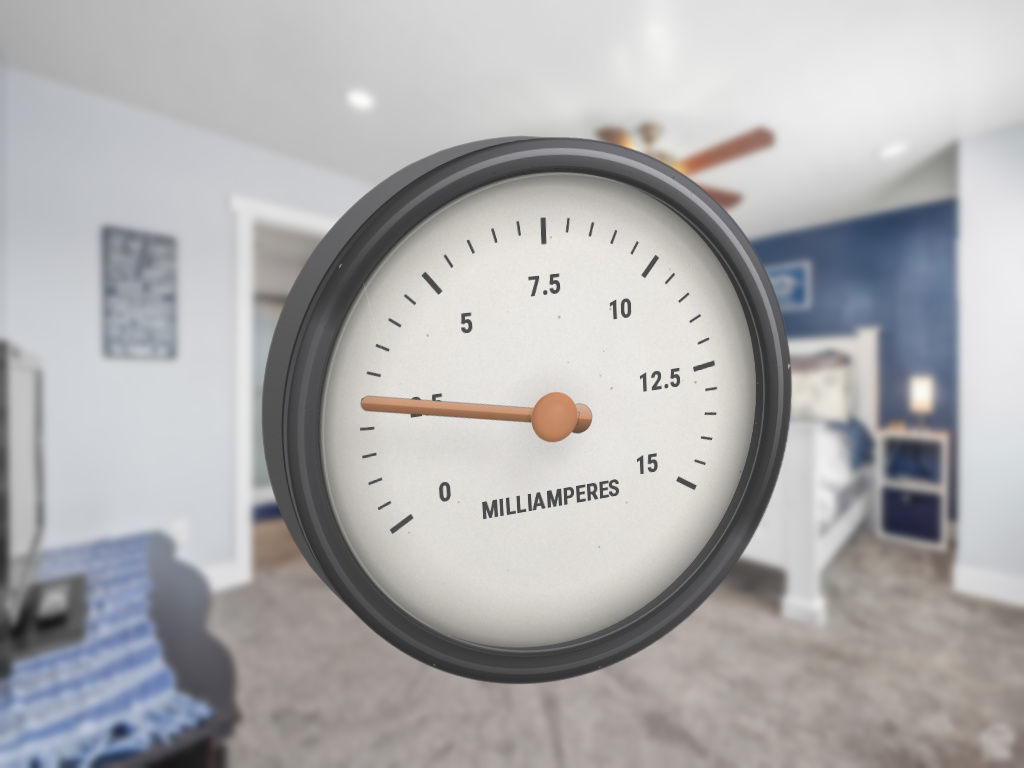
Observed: 2.5 (mA)
